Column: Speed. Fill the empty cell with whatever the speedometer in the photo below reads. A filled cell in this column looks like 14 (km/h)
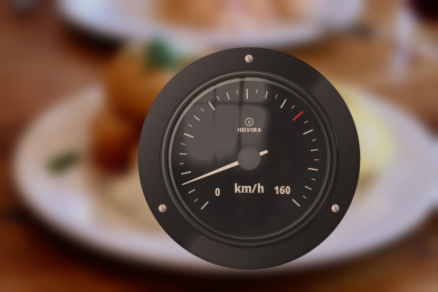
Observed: 15 (km/h)
